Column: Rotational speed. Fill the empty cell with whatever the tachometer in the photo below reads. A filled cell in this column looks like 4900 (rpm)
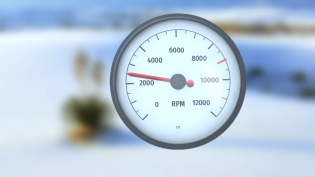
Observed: 2500 (rpm)
